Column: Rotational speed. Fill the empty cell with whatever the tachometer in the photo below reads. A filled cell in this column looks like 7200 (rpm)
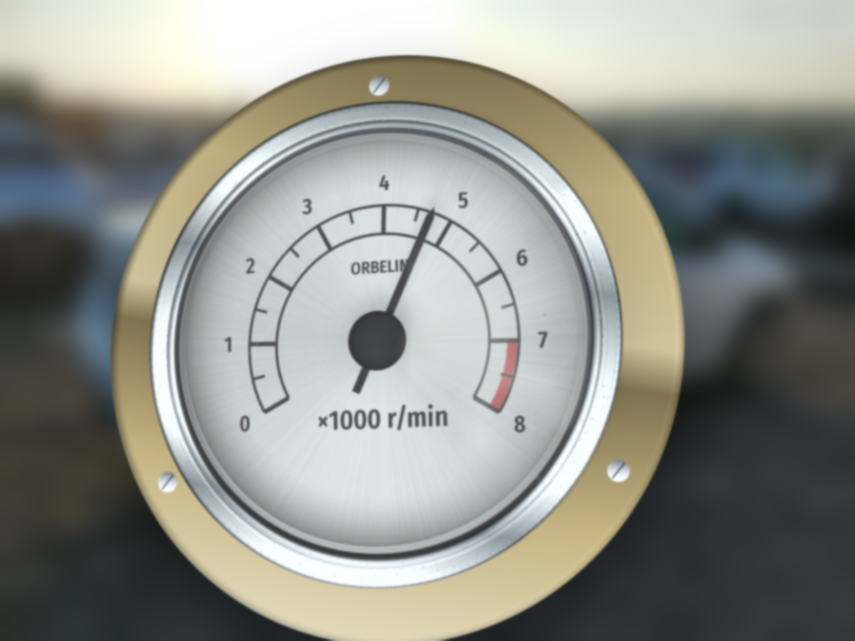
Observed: 4750 (rpm)
